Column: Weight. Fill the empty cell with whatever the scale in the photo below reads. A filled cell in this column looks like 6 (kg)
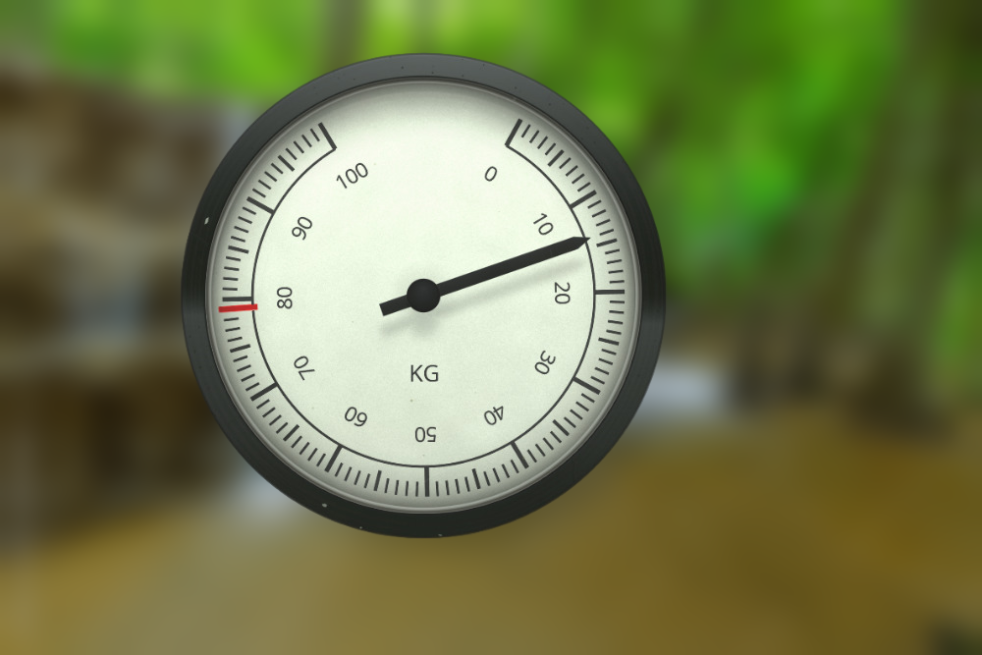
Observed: 14 (kg)
